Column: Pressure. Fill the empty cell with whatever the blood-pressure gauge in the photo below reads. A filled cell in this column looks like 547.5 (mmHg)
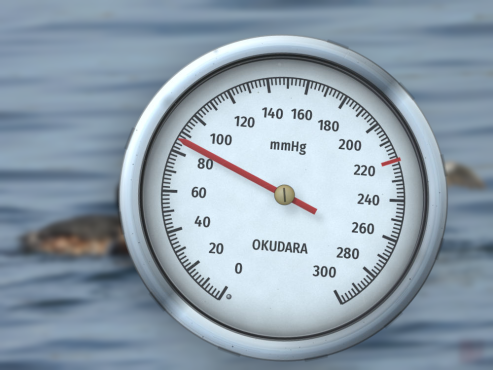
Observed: 86 (mmHg)
